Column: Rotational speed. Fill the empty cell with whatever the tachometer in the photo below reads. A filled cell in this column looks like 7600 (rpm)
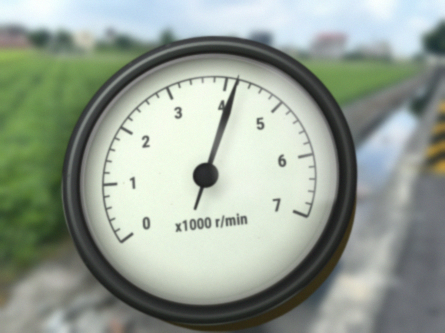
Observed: 4200 (rpm)
